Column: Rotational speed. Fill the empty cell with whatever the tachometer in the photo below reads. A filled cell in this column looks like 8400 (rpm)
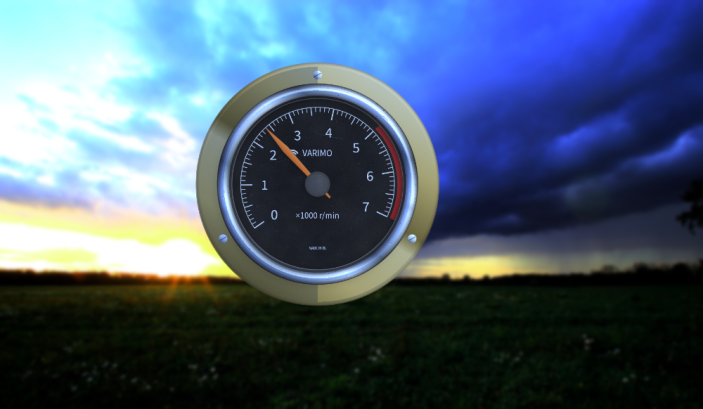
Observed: 2400 (rpm)
